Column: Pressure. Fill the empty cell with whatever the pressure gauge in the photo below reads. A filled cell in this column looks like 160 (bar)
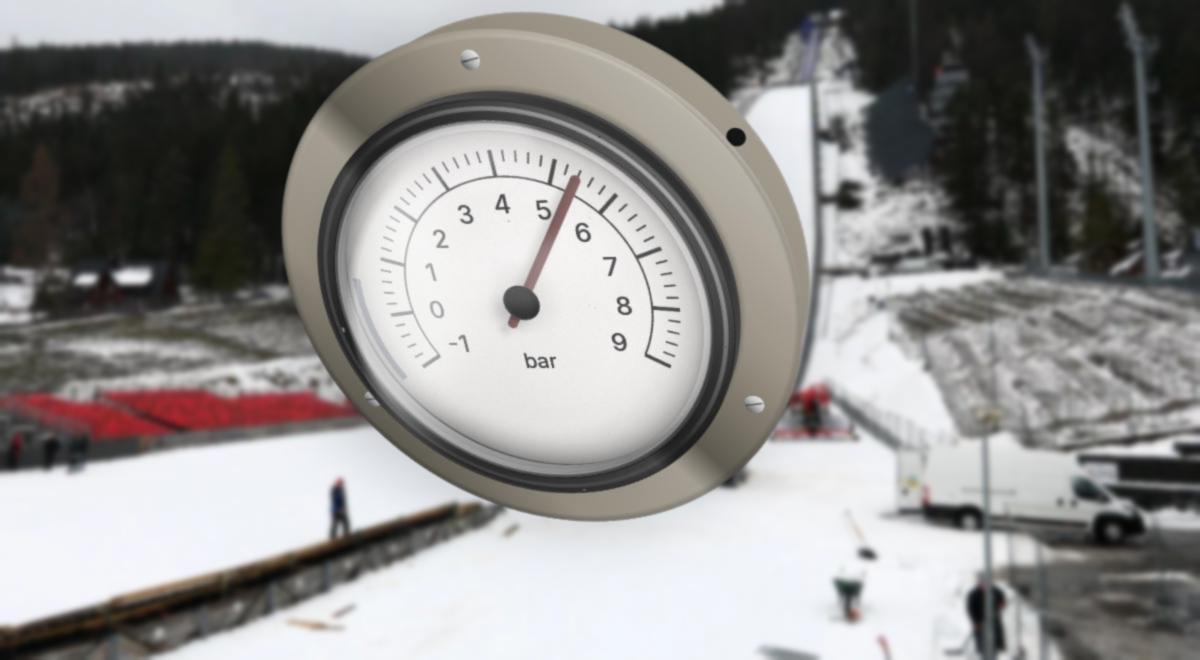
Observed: 5.4 (bar)
